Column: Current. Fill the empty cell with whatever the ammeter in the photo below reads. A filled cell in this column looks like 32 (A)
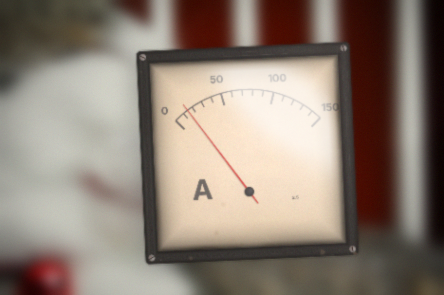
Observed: 15 (A)
